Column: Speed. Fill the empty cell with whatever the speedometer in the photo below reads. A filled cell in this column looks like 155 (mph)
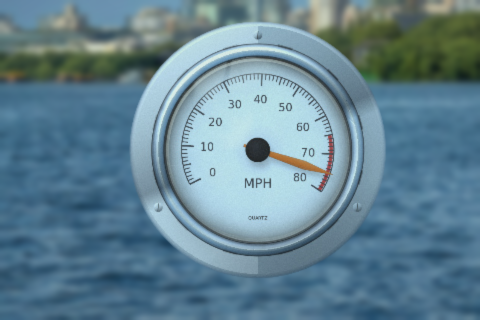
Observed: 75 (mph)
